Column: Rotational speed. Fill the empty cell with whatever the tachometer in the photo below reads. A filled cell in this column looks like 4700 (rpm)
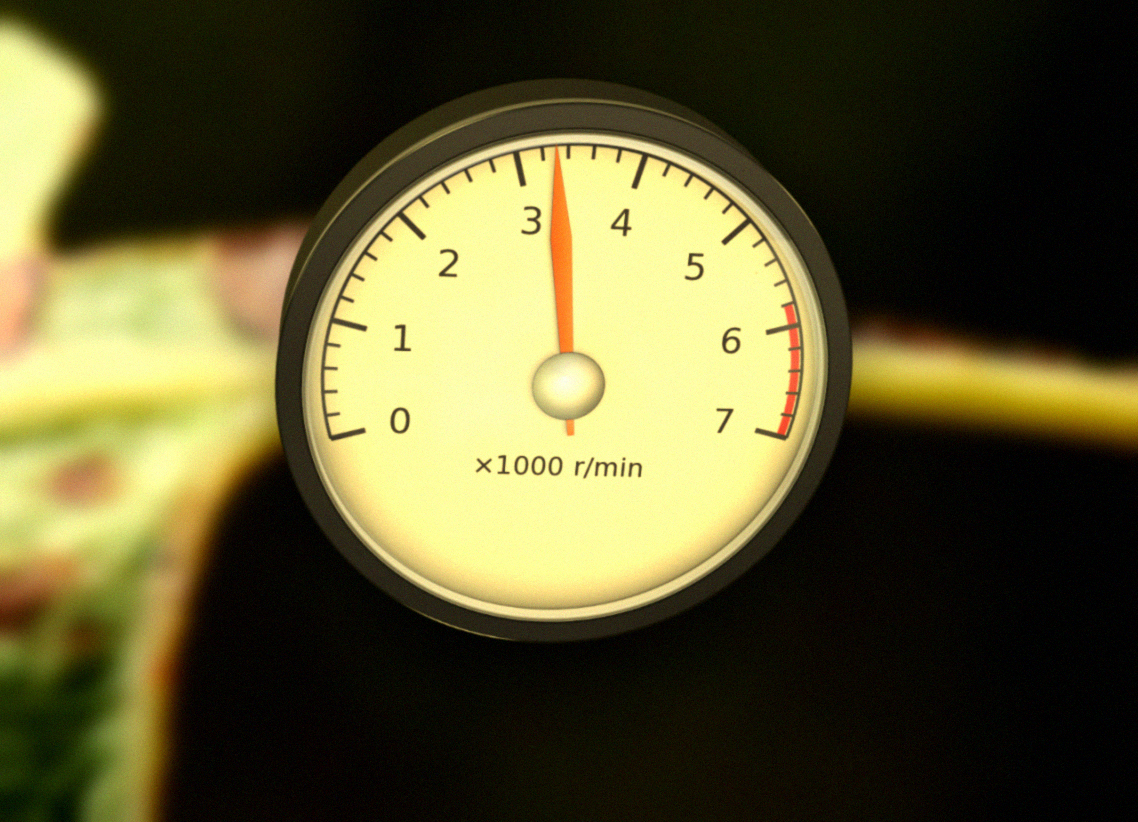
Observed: 3300 (rpm)
